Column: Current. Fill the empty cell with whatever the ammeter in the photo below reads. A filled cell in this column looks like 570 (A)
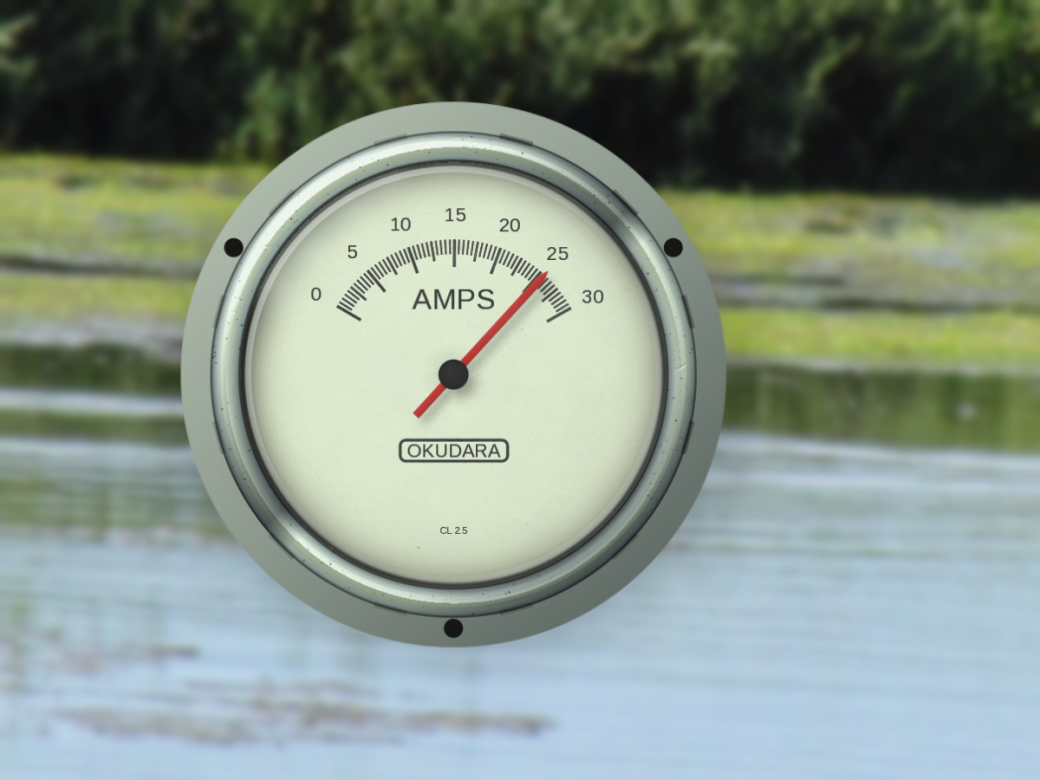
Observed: 25.5 (A)
